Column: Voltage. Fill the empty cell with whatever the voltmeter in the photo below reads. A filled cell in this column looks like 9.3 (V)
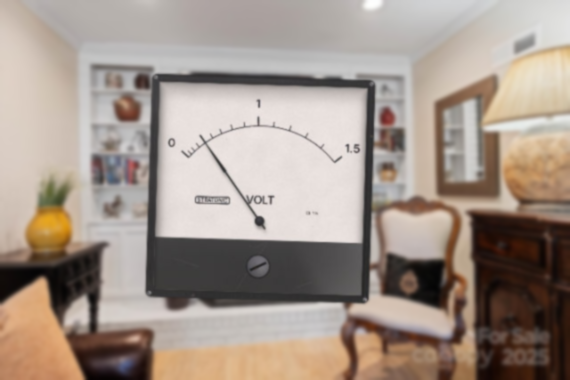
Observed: 0.5 (V)
